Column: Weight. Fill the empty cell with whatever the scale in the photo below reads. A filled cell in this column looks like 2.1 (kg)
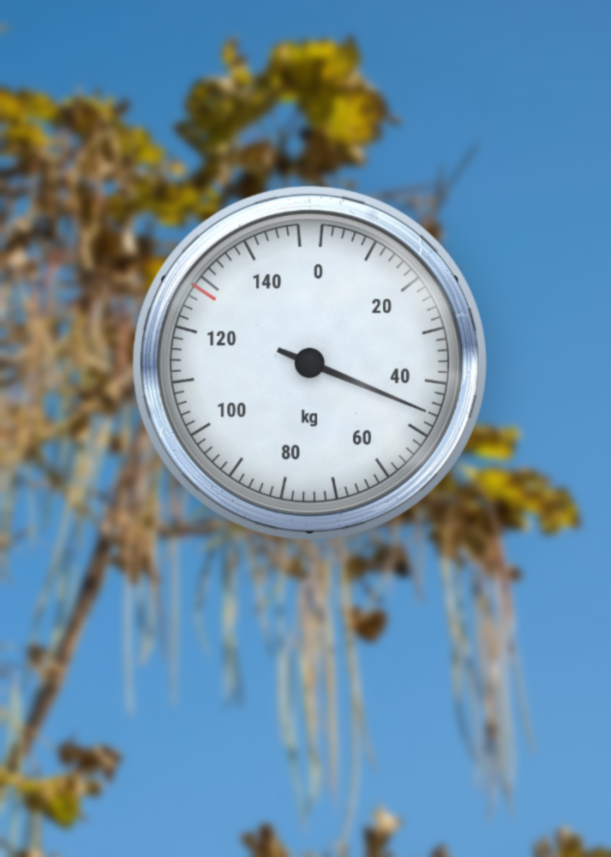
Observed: 46 (kg)
